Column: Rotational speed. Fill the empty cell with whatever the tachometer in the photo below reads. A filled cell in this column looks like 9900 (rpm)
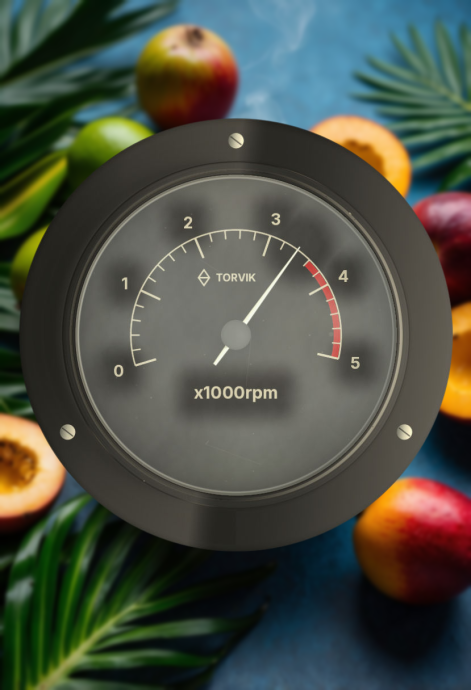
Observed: 3400 (rpm)
